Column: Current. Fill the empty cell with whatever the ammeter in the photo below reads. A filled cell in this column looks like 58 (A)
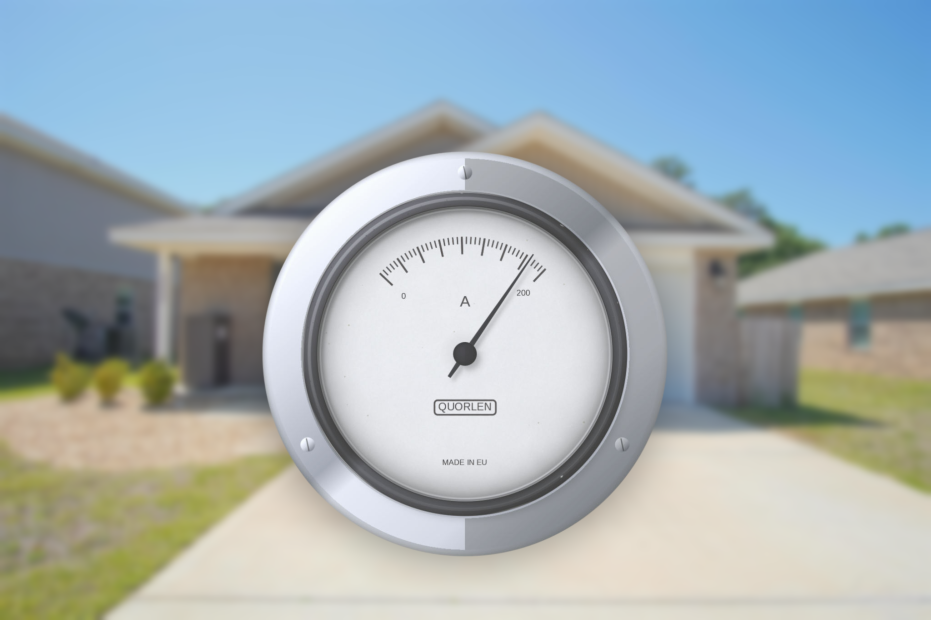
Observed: 180 (A)
